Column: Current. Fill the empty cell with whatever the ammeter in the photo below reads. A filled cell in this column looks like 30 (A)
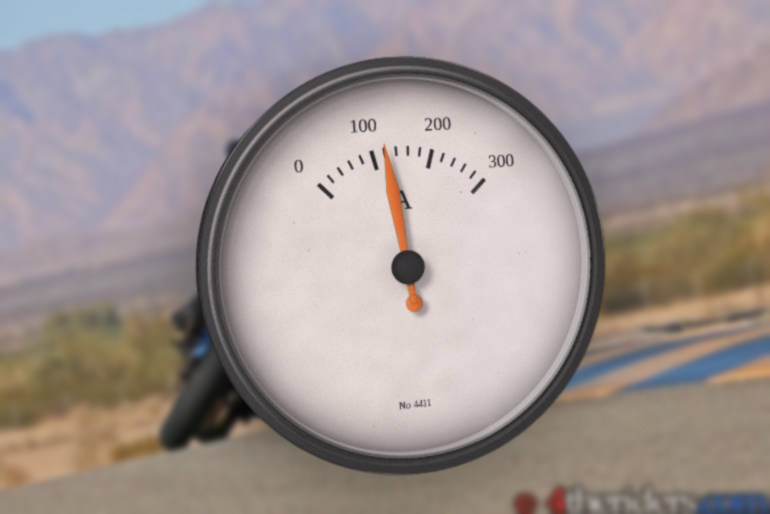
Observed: 120 (A)
